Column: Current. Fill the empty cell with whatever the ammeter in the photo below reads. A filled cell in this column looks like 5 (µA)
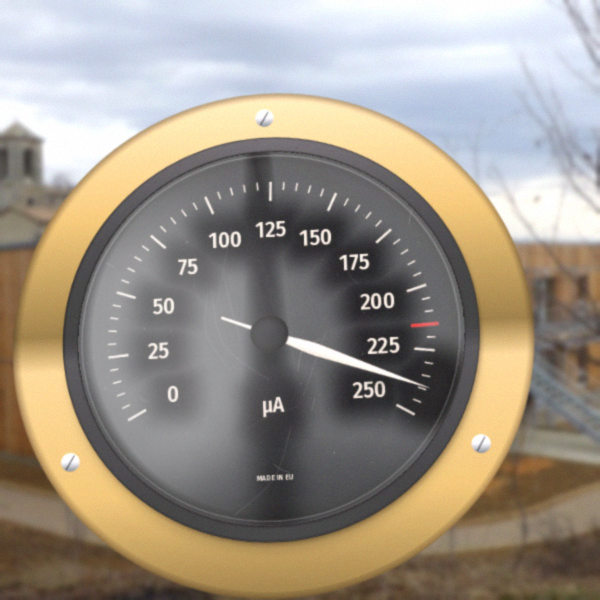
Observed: 240 (µA)
